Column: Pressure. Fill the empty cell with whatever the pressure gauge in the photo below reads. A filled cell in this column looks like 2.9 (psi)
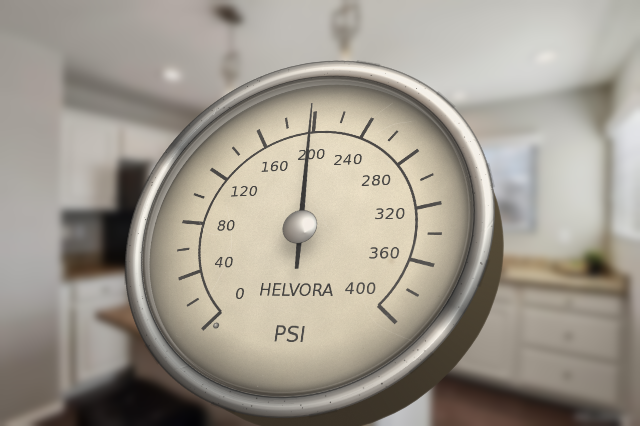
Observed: 200 (psi)
